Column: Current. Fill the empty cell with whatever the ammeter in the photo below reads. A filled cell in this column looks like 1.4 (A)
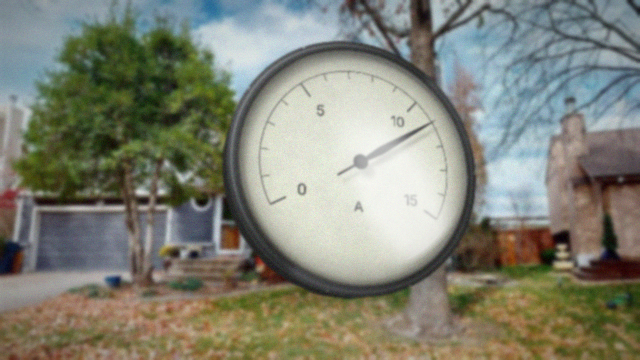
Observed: 11 (A)
